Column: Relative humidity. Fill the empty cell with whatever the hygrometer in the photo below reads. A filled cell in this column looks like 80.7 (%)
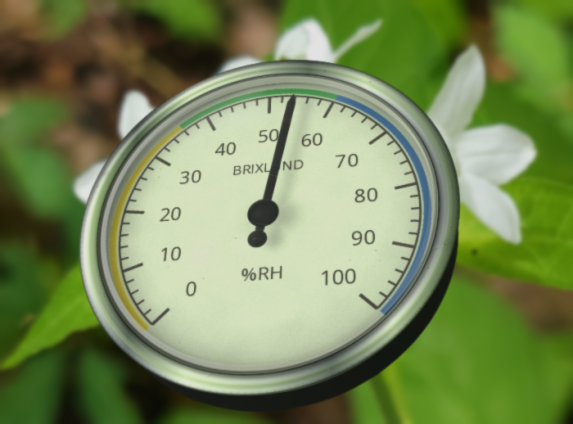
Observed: 54 (%)
